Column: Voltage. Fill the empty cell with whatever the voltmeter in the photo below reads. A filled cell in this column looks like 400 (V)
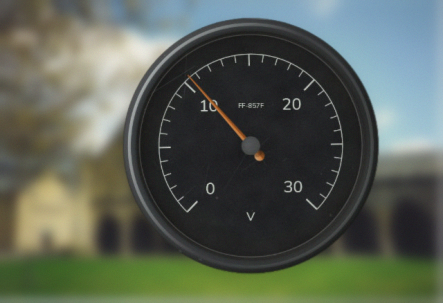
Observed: 10.5 (V)
